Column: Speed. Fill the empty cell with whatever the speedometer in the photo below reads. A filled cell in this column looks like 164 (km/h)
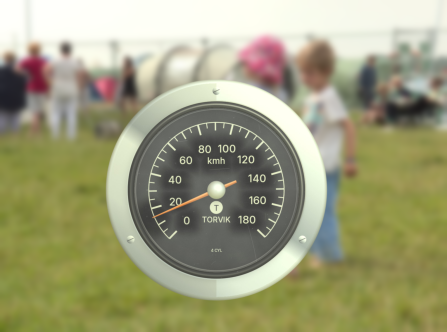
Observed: 15 (km/h)
